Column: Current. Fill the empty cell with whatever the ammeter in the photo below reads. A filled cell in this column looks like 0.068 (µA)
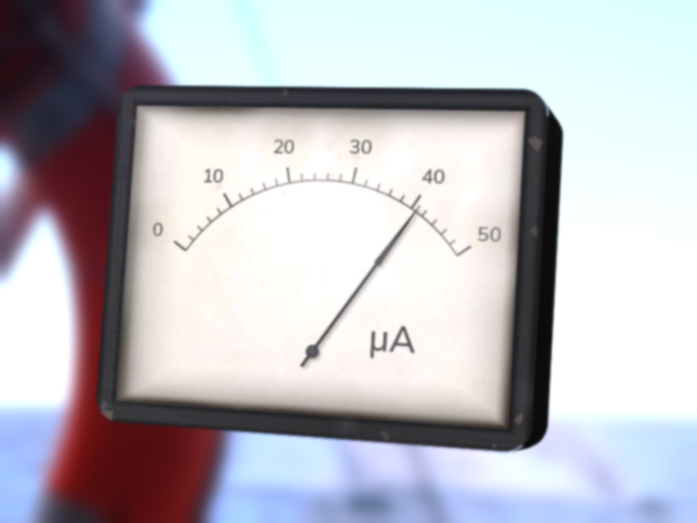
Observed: 41 (µA)
